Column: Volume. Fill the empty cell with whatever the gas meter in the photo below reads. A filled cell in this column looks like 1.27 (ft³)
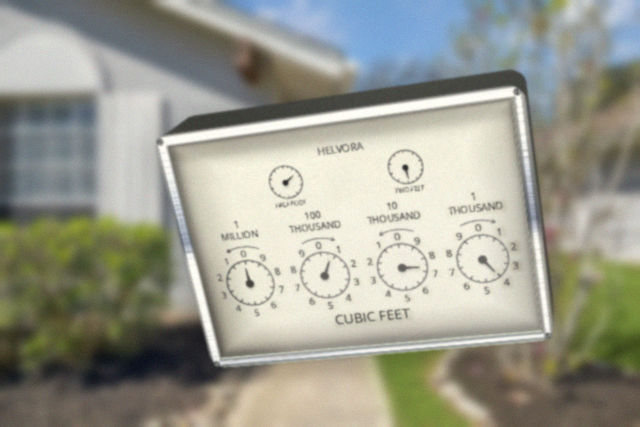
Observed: 7400 (ft³)
